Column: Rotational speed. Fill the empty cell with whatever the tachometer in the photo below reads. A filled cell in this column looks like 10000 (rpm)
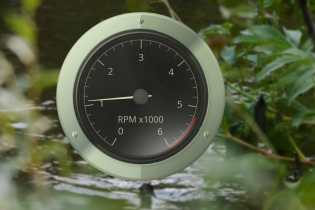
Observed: 1100 (rpm)
